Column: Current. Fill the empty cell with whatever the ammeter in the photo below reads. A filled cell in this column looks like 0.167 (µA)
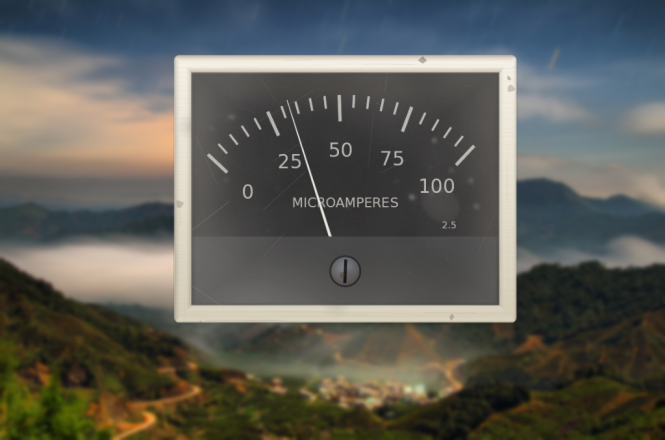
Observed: 32.5 (µA)
